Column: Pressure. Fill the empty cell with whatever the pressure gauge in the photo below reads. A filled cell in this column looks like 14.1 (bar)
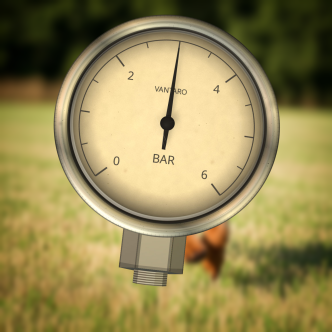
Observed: 3 (bar)
